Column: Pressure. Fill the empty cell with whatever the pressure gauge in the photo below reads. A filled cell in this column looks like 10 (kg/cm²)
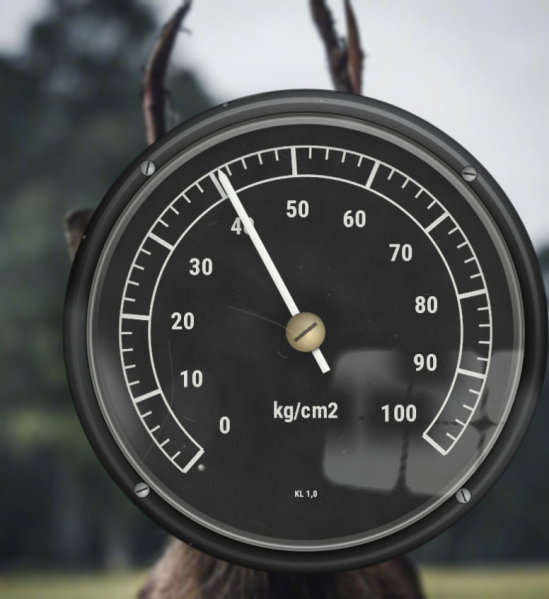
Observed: 41 (kg/cm²)
